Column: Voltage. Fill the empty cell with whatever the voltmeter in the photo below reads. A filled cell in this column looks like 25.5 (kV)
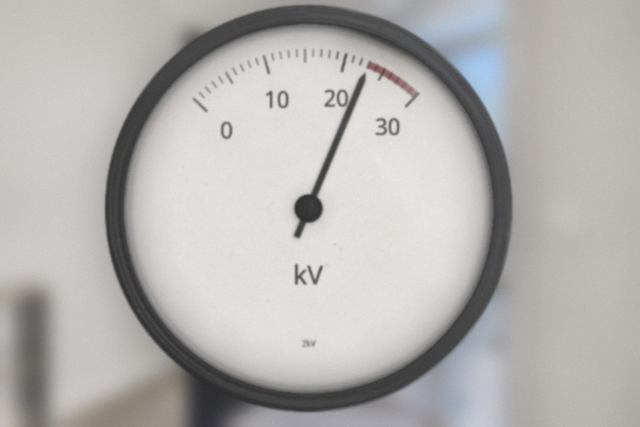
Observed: 23 (kV)
